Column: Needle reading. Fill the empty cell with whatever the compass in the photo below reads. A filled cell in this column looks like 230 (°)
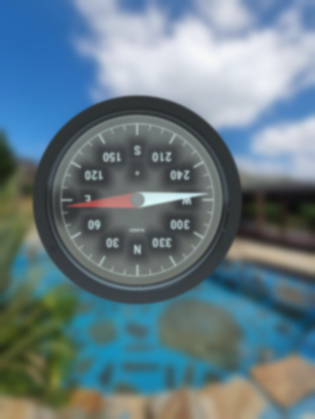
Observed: 85 (°)
